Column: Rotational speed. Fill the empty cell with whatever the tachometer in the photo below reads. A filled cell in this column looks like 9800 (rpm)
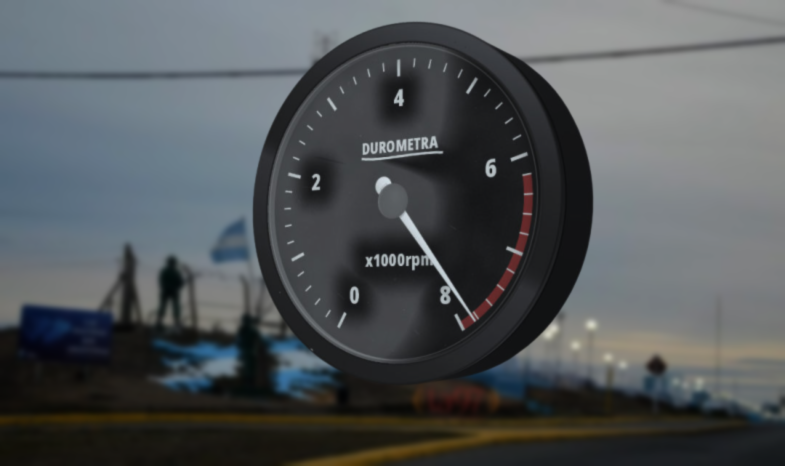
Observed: 7800 (rpm)
